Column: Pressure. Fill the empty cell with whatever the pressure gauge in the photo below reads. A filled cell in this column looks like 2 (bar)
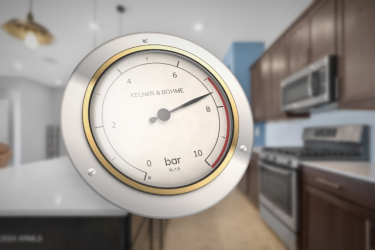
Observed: 7.5 (bar)
